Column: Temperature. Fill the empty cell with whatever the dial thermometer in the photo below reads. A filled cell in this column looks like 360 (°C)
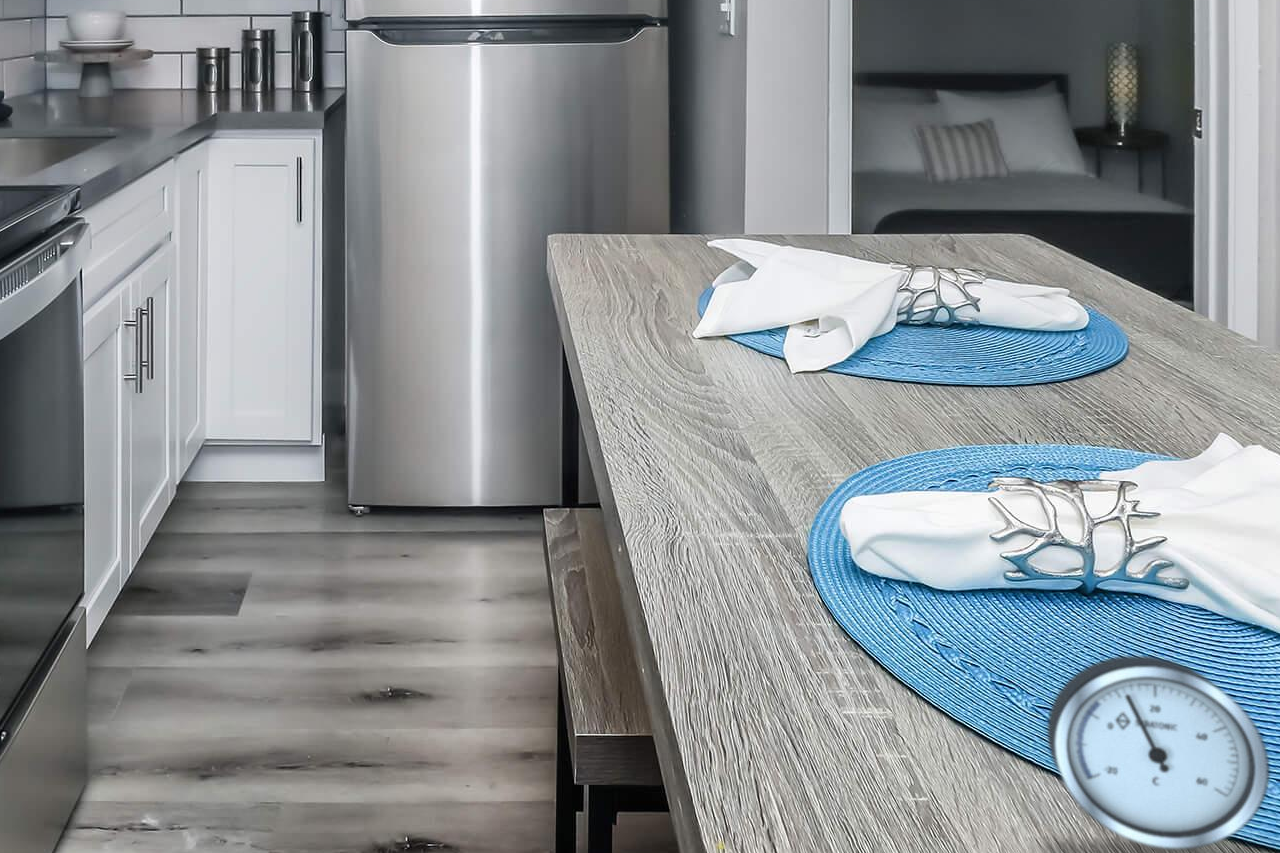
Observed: 12 (°C)
